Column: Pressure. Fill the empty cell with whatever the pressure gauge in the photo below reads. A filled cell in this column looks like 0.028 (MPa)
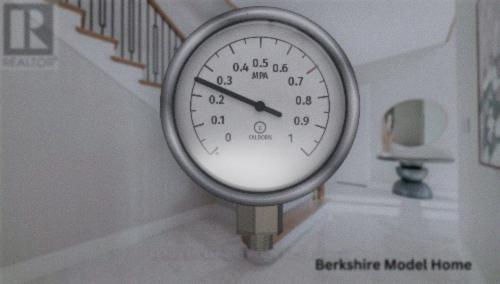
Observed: 0.25 (MPa)
